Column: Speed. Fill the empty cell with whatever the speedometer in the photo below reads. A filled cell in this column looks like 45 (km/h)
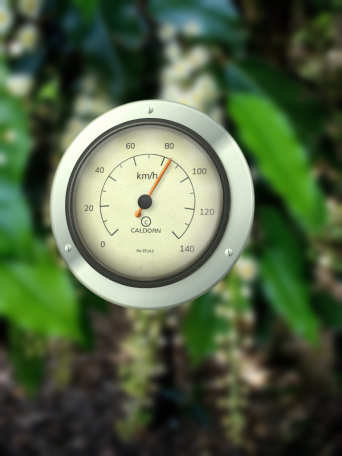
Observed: 85 (km/h)
